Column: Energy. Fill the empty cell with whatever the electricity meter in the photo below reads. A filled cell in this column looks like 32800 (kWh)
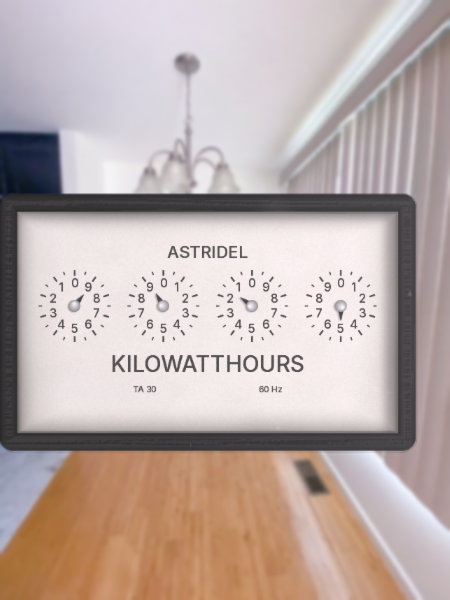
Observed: 8915 (kWh)
